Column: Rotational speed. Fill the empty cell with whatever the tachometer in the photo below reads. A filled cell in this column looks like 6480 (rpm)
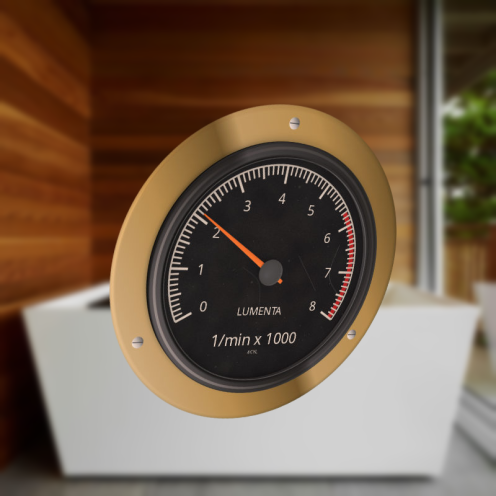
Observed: 2100 (rpm)
